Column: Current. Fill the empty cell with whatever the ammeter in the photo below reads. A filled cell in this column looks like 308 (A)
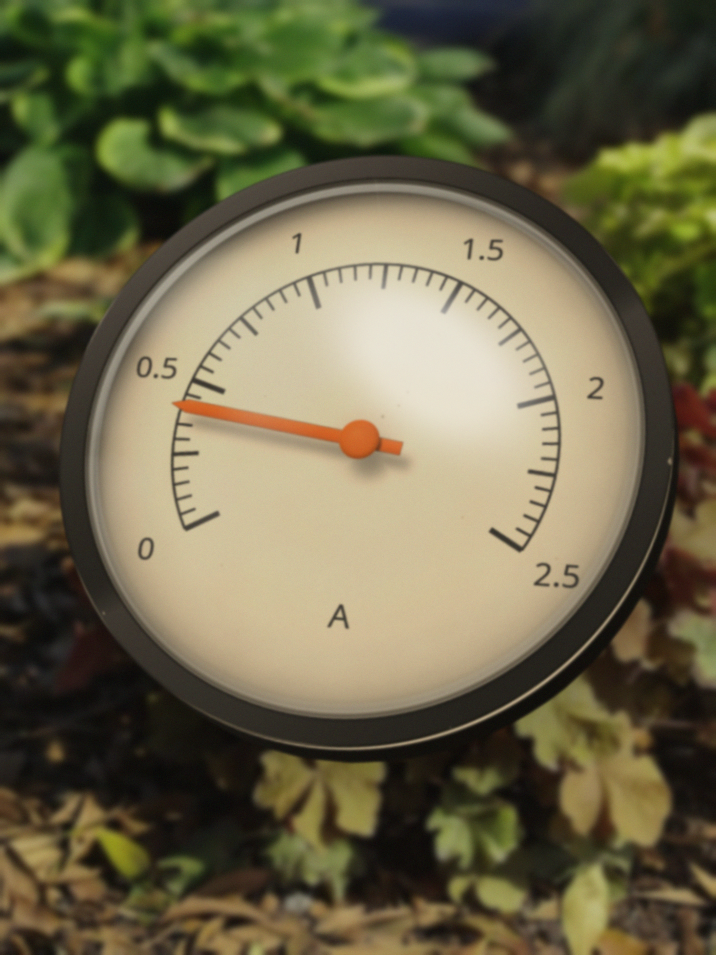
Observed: 0.4 (A)
